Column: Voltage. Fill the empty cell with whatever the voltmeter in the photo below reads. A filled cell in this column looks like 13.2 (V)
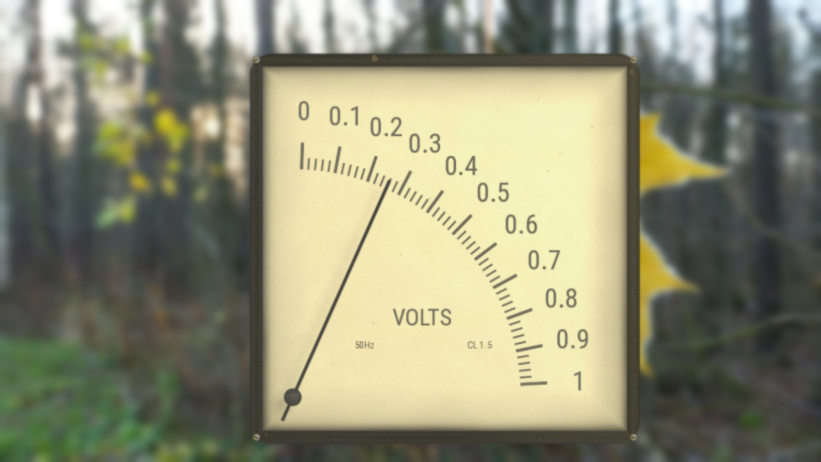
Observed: 0.26 (V)
